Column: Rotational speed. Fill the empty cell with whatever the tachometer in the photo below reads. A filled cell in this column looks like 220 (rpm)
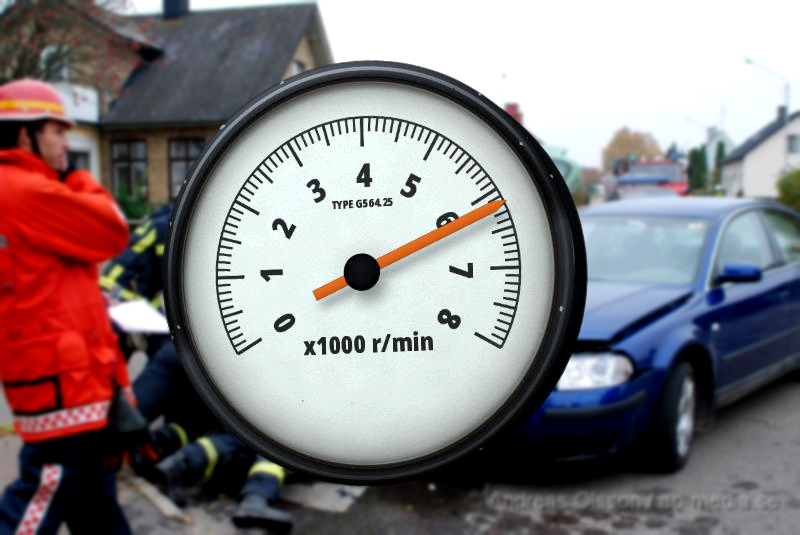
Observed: 6200 (rpm)
